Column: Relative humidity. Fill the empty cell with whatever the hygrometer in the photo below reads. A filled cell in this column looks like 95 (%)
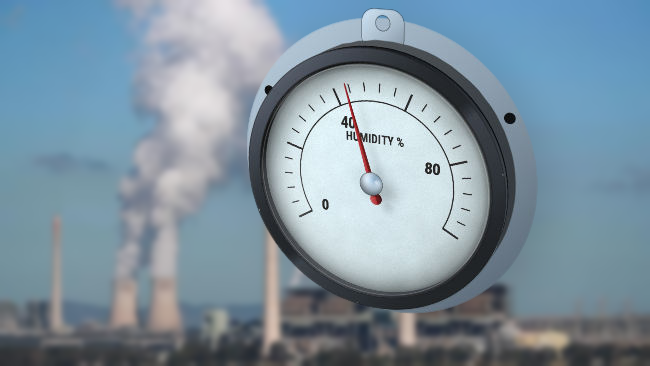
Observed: 44 (%)
